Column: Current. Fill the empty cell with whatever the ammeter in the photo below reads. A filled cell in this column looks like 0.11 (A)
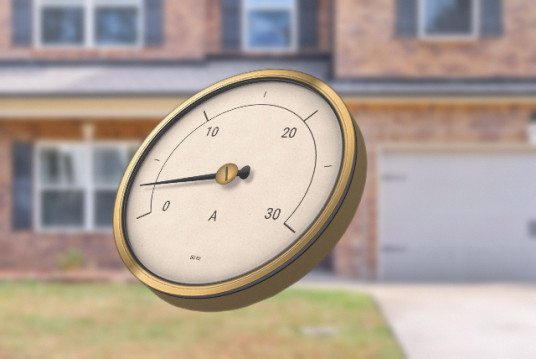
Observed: 2.5 (A)
